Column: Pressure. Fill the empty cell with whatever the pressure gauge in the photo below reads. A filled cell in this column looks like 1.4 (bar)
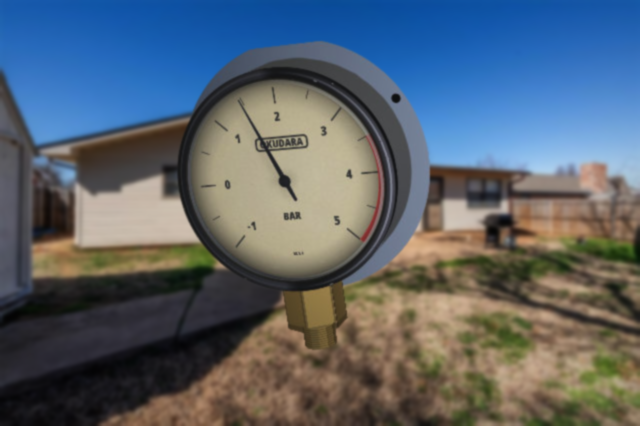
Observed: 1.5 (bar)
